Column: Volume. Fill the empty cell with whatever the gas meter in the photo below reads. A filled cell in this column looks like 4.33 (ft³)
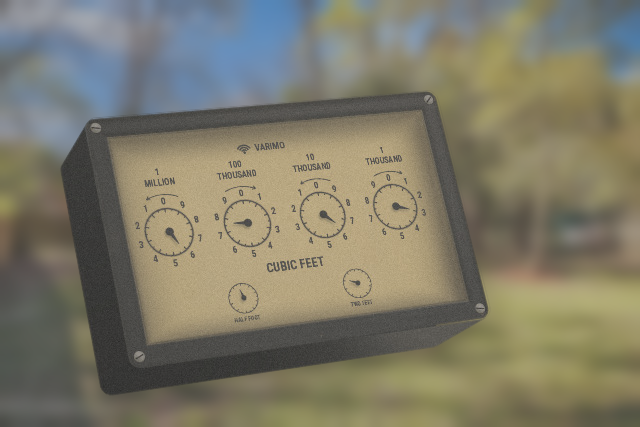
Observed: 576300 (ft³)
